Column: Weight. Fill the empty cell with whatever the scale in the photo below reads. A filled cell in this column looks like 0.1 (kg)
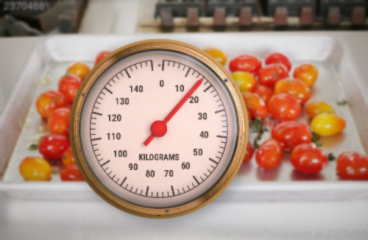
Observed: 16 (kg)
